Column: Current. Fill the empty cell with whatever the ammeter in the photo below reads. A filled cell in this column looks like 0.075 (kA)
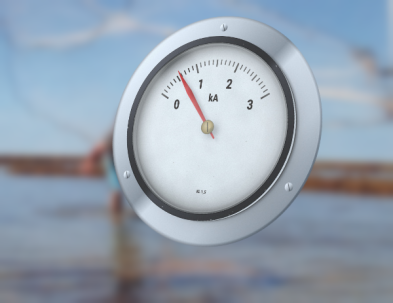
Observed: 0.6 (kA)
